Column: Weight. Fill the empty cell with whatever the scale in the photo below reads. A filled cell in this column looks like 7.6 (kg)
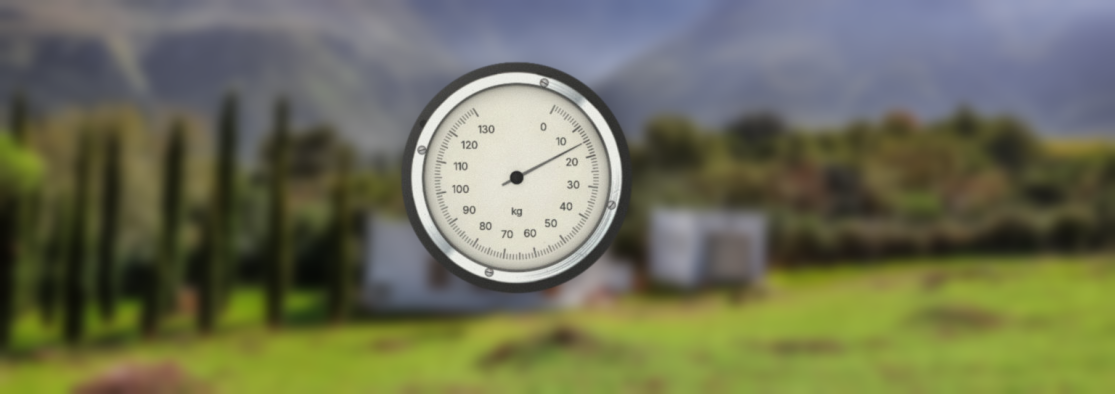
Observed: 15 (kg)
